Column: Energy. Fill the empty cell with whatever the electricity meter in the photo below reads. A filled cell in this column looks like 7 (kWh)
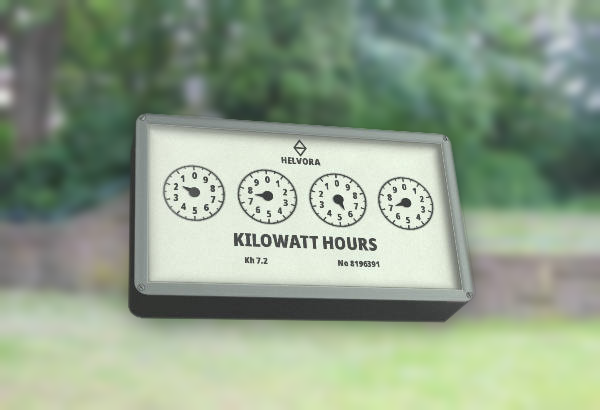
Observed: 1757 (kWh)
